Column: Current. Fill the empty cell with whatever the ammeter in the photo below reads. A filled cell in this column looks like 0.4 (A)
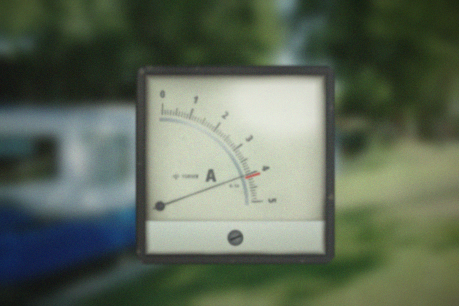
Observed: 4 (A)
